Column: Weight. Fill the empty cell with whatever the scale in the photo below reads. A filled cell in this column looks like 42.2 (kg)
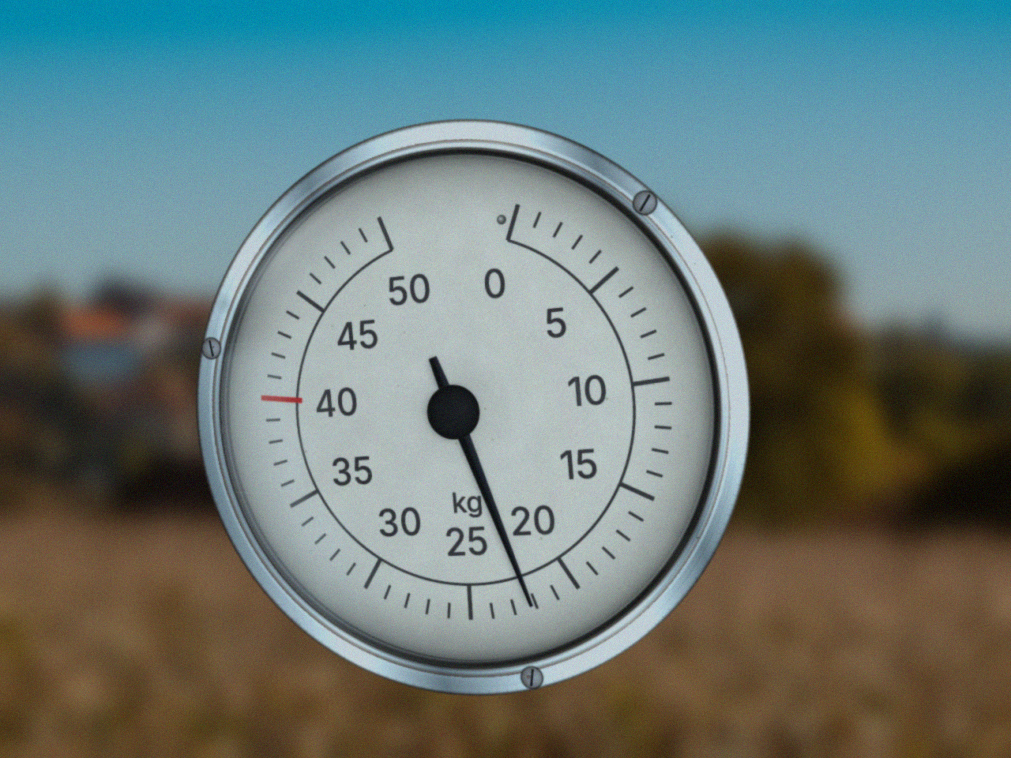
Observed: 22 (kg)
